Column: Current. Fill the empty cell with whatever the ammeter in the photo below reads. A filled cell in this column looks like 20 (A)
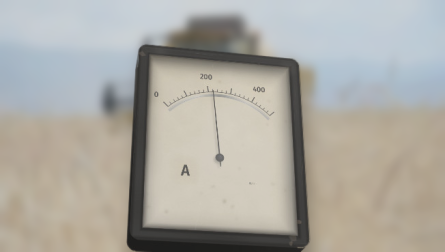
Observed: 220 (A)
